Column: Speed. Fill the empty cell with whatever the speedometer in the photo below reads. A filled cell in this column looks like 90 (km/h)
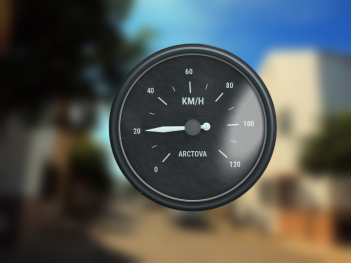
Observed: 20 (km/h)
